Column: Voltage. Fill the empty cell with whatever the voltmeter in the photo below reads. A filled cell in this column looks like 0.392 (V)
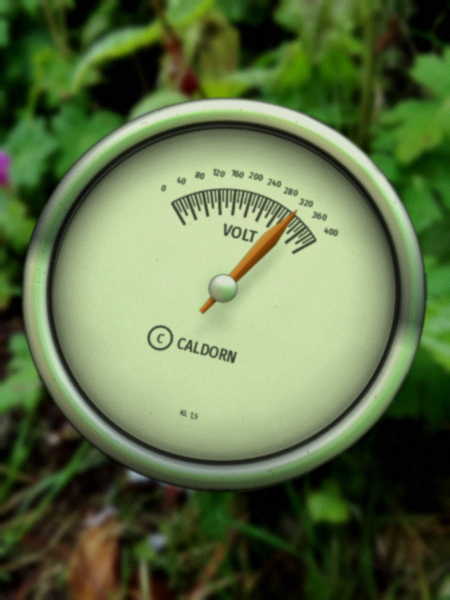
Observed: 320 (V)
